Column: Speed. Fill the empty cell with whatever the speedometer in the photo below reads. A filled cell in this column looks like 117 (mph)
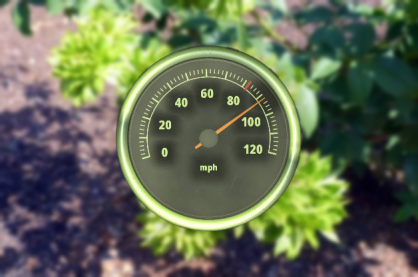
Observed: 92 (mph)
